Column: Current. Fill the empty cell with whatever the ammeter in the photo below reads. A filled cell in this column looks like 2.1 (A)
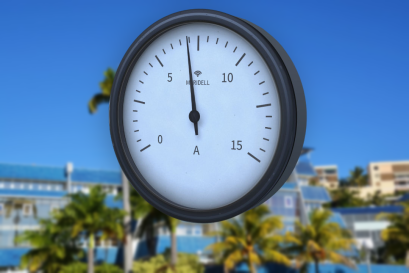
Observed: 7 (A)
